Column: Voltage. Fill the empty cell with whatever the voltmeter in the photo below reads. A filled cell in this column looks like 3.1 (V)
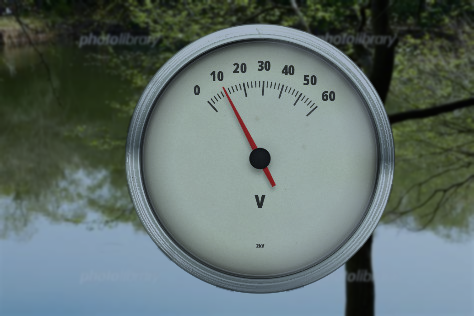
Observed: 10 (V)
